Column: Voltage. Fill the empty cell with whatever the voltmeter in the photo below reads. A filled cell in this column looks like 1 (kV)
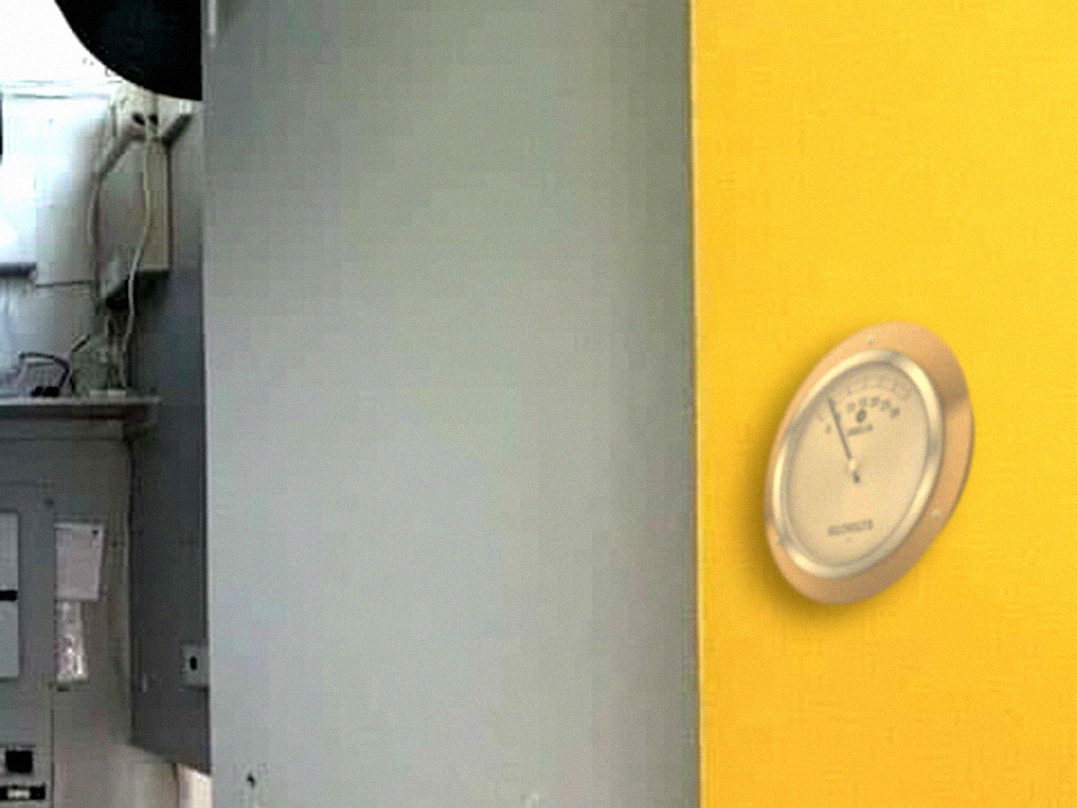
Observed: 5 (kV)
